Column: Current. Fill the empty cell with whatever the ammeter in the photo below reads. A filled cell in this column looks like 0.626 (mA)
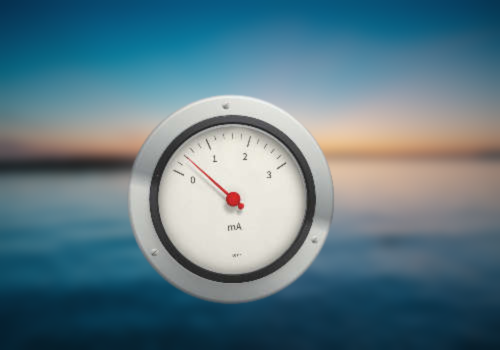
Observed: 0.4 (mA)
